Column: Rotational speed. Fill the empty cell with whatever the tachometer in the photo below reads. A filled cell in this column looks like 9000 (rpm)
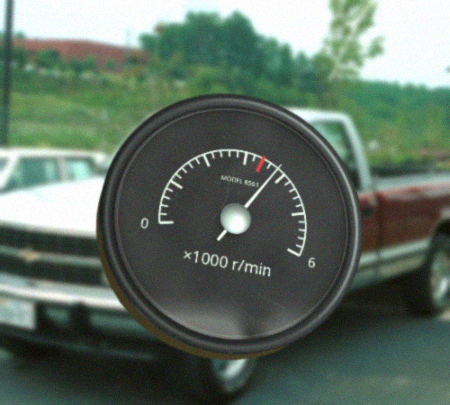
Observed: 3800 (rpm)
